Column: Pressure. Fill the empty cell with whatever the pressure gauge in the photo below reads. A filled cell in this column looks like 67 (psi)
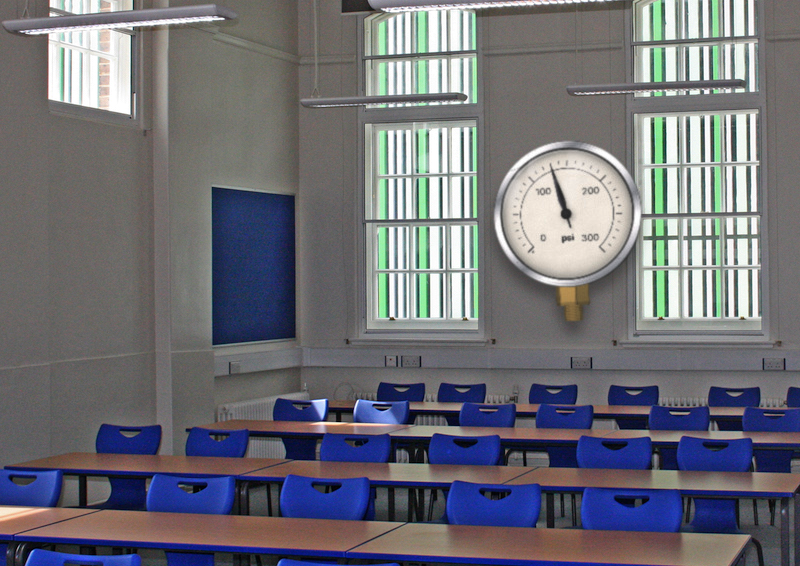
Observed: 130 (psi)
